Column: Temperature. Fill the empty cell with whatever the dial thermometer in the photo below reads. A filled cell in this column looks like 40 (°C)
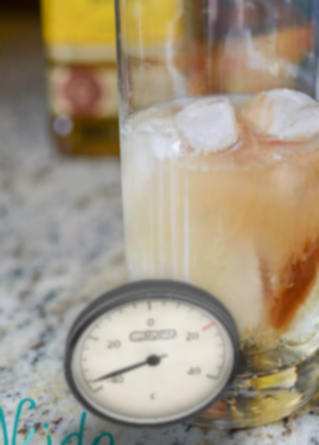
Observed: -36 (°C)
